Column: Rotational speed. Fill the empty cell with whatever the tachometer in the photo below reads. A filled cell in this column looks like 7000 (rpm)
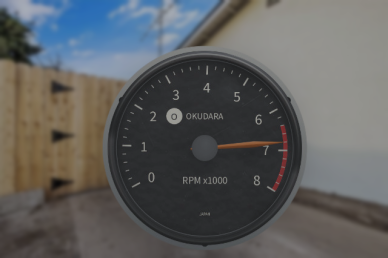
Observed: 6800 (rpm)
